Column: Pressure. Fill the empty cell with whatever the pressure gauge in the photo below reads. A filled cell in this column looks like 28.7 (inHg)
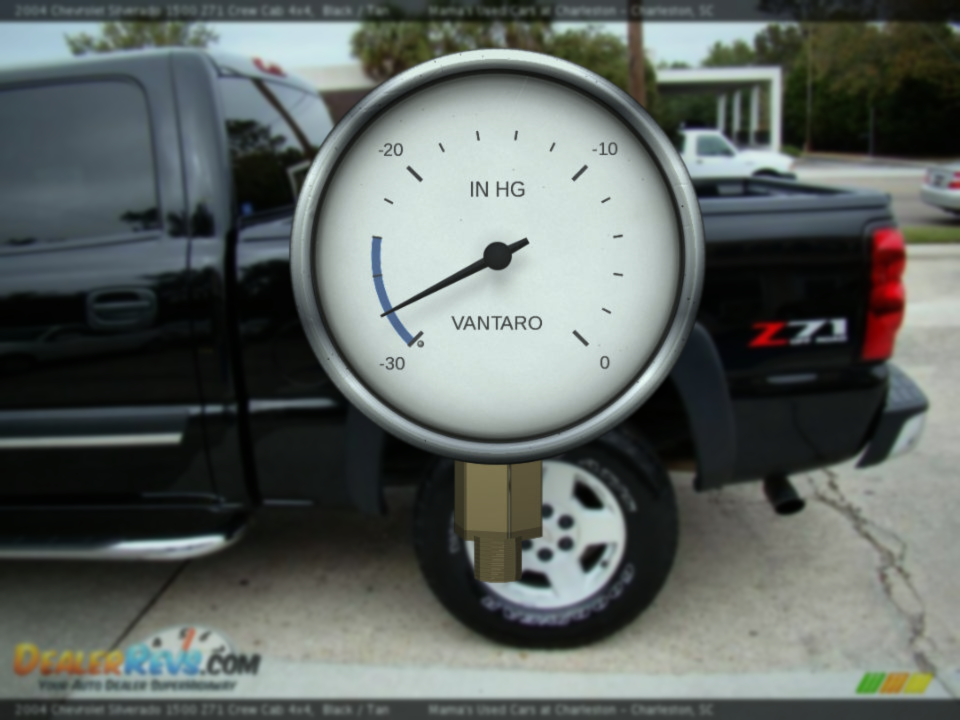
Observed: -28 (inHg)
